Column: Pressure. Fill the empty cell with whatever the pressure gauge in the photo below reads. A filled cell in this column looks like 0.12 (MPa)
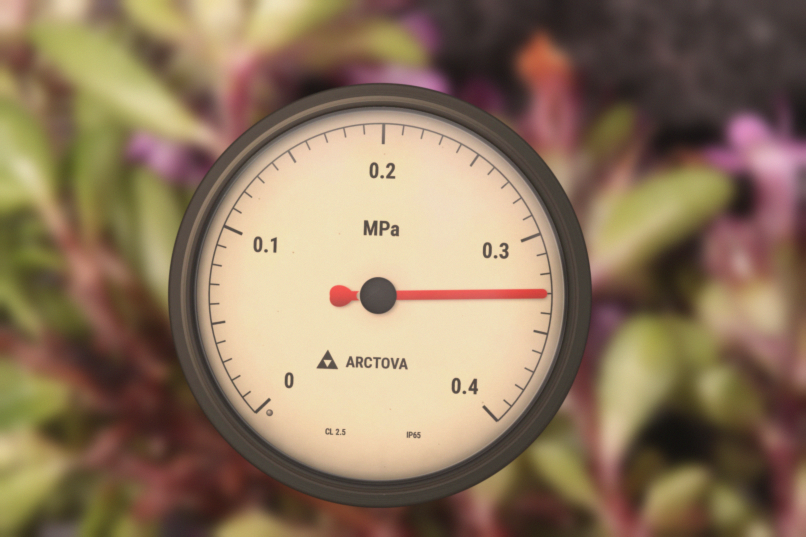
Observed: 0.33 (MPa)
